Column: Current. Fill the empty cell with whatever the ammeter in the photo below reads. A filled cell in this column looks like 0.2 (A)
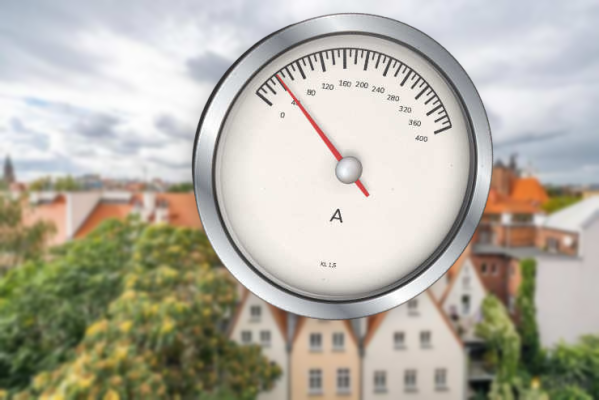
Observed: 40 (A)
